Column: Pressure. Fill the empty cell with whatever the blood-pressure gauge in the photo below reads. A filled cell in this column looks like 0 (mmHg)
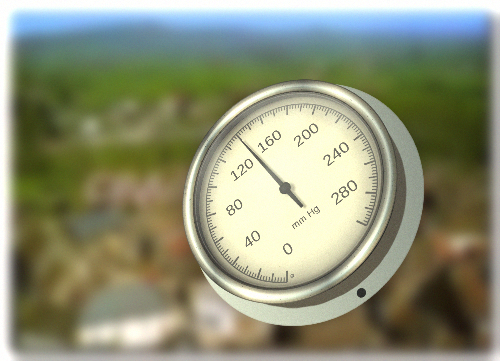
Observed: 140 (mmHg)
